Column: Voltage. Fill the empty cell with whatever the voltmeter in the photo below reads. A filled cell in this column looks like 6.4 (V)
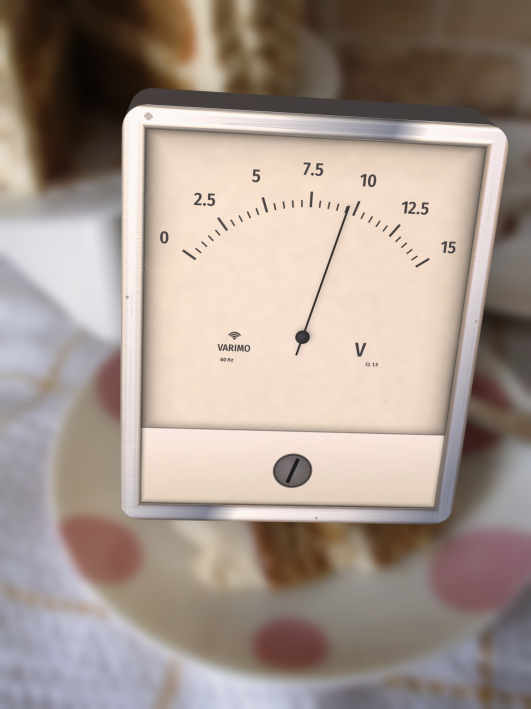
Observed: 9.5 (V)
